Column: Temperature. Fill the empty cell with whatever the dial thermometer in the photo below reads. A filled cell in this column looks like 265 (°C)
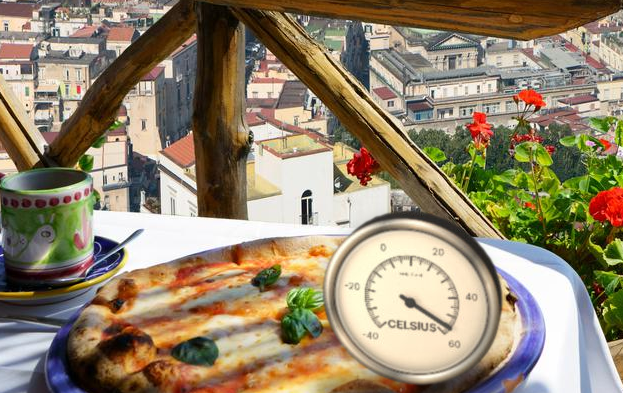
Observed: 55 (°C)
